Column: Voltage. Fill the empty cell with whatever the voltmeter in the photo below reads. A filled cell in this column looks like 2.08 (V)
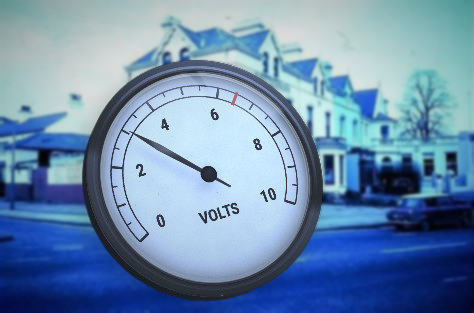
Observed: 3 (V)
